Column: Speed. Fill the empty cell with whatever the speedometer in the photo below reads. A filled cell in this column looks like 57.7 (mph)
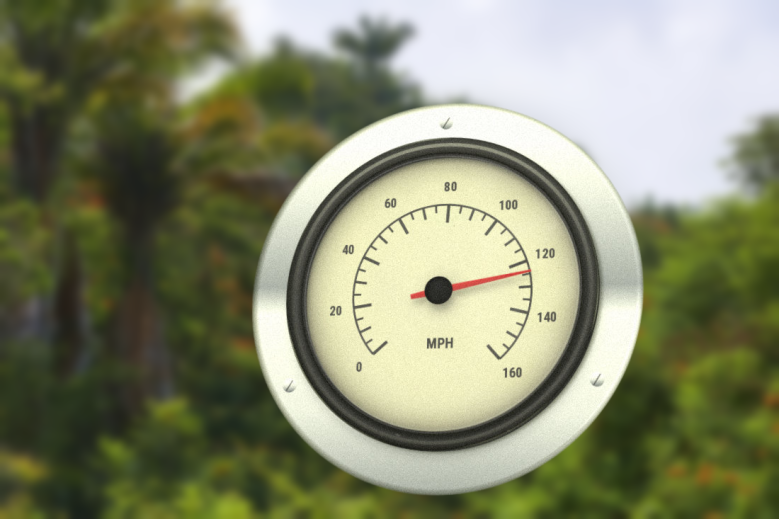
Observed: 125 (mph)
